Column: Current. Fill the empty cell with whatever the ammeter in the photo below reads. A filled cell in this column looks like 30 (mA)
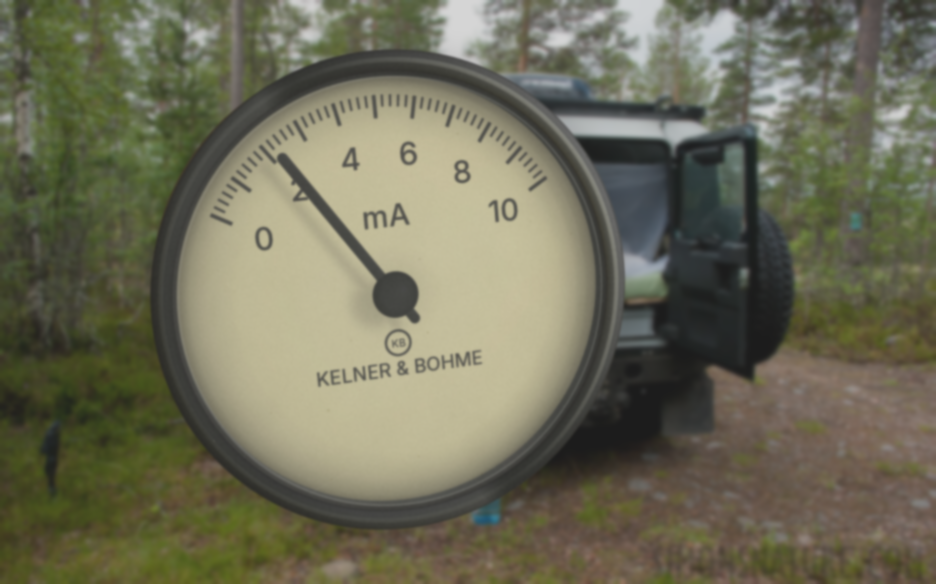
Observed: 2.2 (mA)
